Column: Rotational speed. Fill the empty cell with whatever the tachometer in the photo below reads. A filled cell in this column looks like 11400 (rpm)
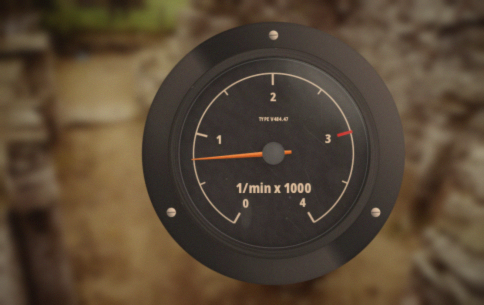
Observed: 750 (rpm)
